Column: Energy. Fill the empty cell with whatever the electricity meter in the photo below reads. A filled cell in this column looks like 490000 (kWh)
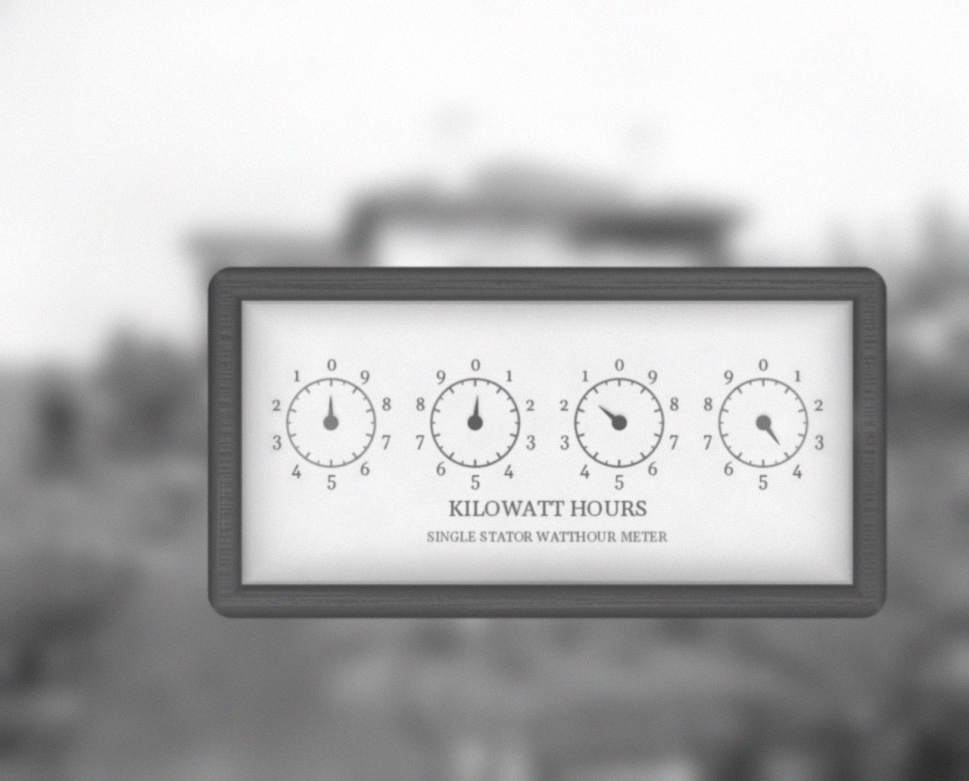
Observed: 14 (kWh)
